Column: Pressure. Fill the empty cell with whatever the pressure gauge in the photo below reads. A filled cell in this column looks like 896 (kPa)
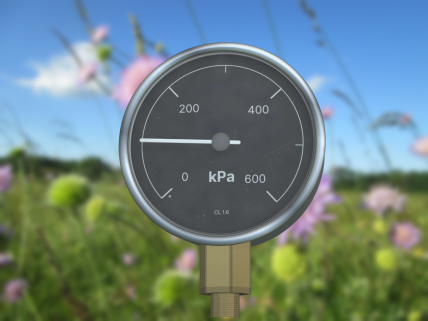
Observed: 100 (kPa)
